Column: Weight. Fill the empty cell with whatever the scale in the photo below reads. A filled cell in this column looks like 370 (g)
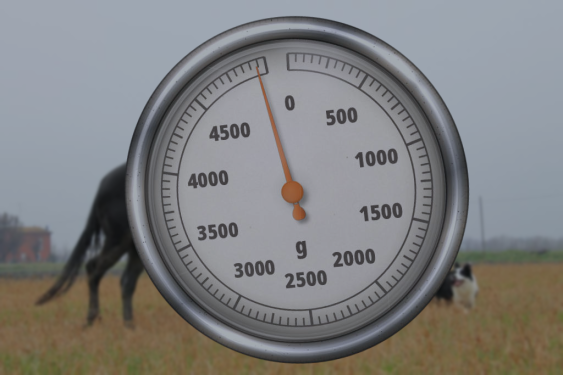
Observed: 4950 (g)
